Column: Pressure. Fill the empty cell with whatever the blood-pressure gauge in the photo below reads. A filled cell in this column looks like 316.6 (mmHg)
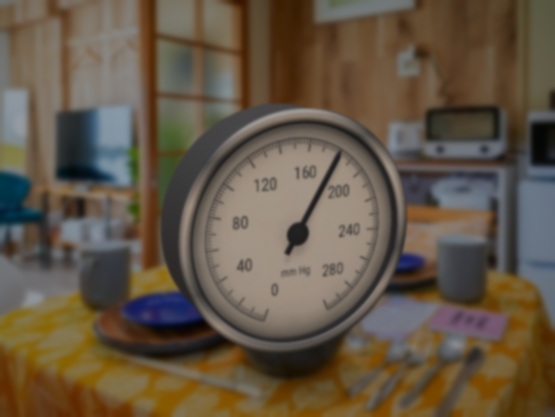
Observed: 180 (mmHg)
